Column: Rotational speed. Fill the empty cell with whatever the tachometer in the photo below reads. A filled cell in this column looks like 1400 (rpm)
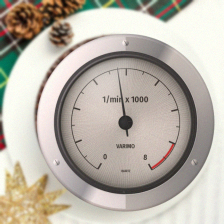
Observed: 3750 (rpm)
